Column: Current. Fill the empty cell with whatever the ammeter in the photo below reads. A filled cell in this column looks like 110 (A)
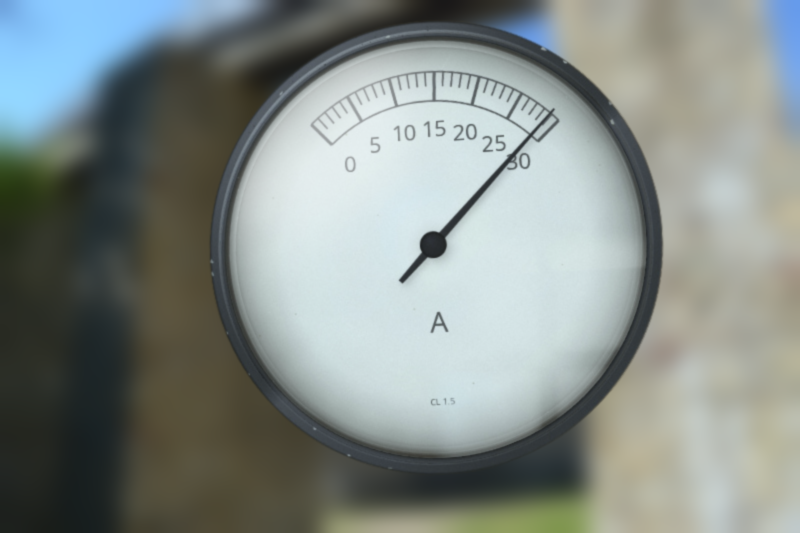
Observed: 29 (A)
